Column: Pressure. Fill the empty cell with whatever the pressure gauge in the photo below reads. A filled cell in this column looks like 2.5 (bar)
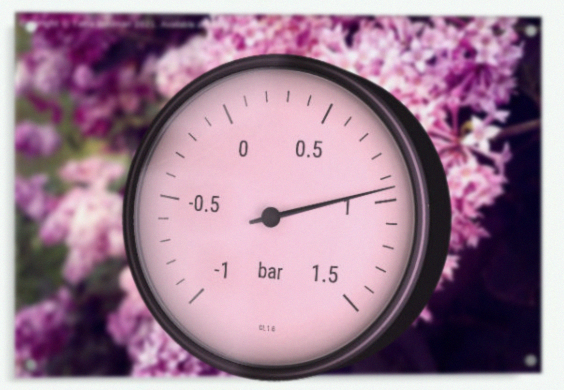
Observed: 0.95 (bar)
